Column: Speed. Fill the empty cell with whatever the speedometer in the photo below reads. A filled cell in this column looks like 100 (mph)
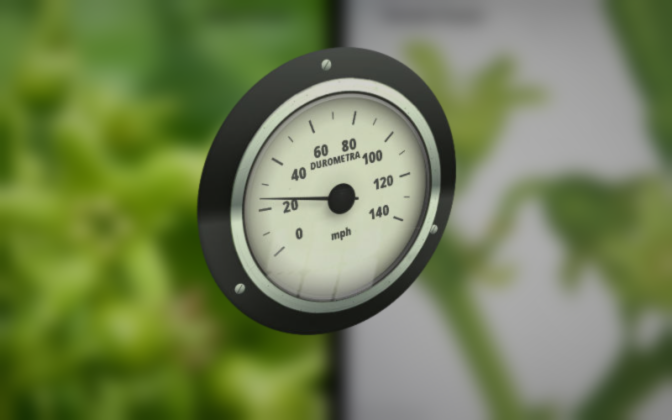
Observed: 25 (mph)
